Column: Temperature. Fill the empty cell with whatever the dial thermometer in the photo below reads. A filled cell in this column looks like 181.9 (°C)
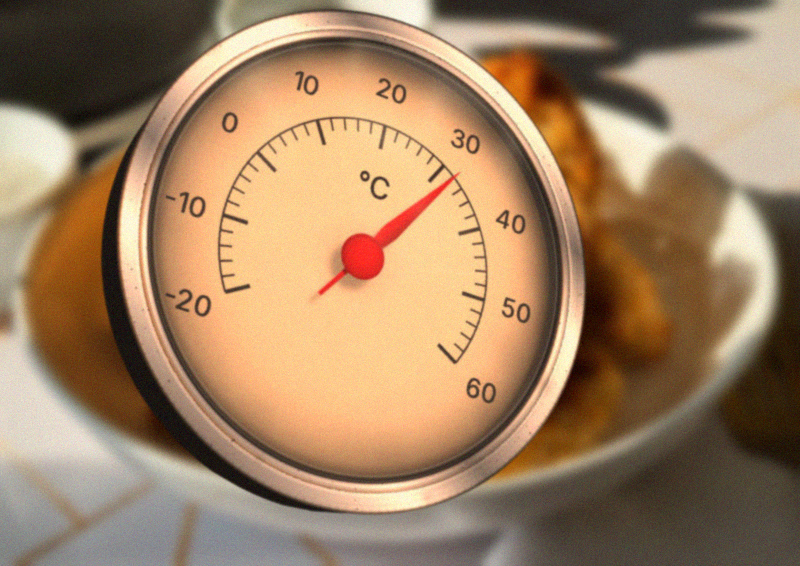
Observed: 32 (°C)
